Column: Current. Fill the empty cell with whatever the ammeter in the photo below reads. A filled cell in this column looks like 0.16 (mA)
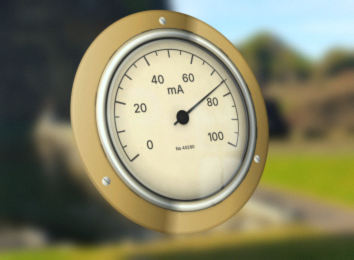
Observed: 75 (mA)
